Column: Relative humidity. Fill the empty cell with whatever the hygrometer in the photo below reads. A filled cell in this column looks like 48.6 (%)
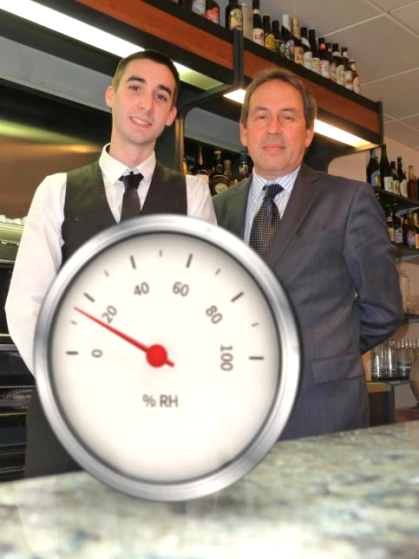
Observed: 15 (%)
